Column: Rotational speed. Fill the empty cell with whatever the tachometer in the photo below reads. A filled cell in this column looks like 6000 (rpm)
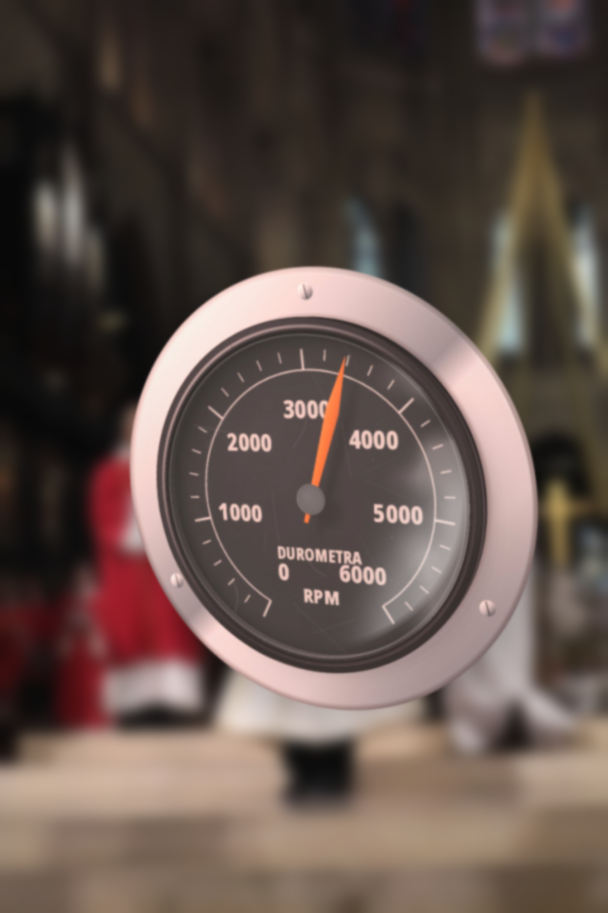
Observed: 3400 (rpm)
